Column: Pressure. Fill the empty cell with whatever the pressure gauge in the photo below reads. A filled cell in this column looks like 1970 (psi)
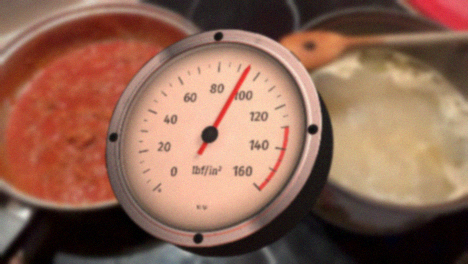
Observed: 95 (psi)
